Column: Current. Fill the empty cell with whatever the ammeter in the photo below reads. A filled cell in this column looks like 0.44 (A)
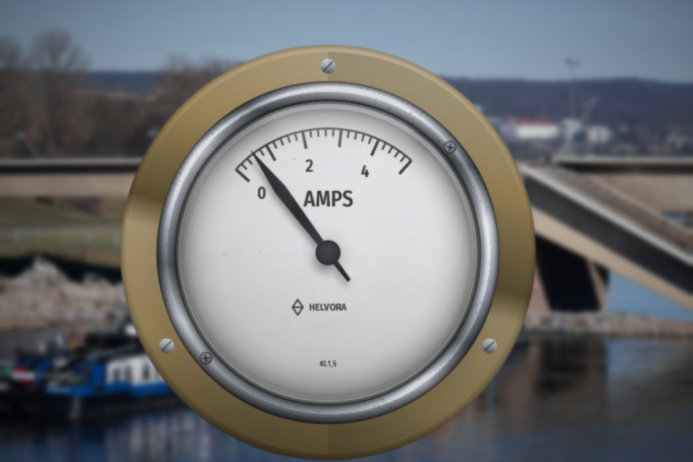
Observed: 0.6 (A)
